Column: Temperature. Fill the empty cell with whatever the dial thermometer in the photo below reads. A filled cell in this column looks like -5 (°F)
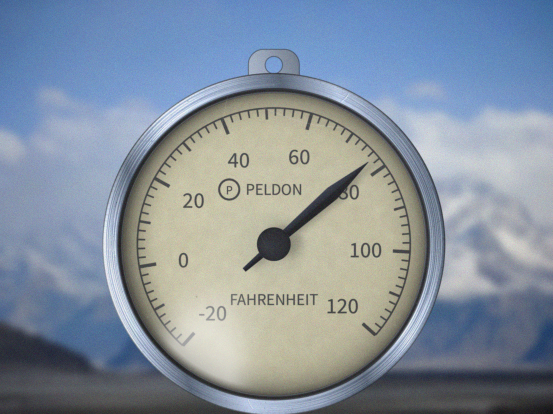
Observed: 77 (°F)
